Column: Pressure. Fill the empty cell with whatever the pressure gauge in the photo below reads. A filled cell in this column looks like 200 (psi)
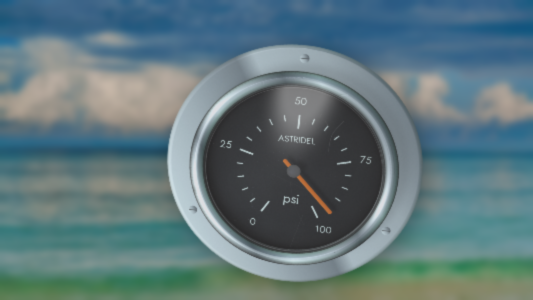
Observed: 95 (psi)
